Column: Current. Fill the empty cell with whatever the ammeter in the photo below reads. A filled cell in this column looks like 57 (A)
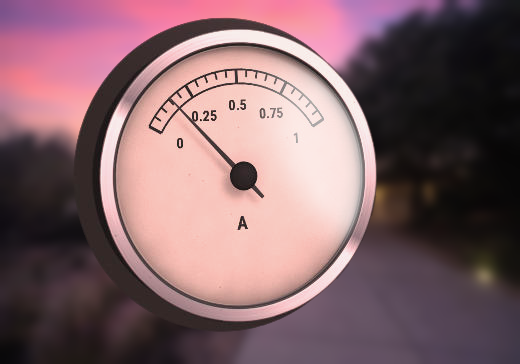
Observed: 0.15 (A)
